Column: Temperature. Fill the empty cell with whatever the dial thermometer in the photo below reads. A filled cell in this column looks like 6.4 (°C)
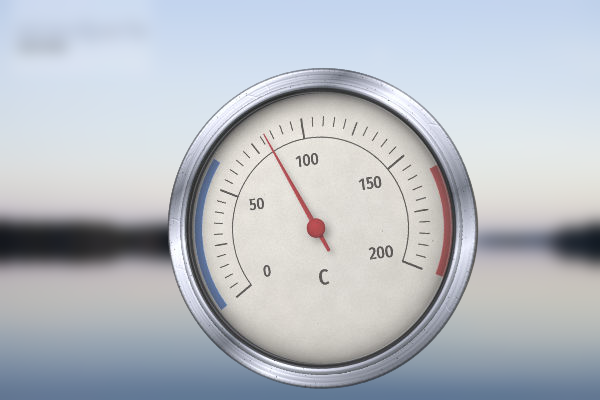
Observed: 82.5 (°C)
